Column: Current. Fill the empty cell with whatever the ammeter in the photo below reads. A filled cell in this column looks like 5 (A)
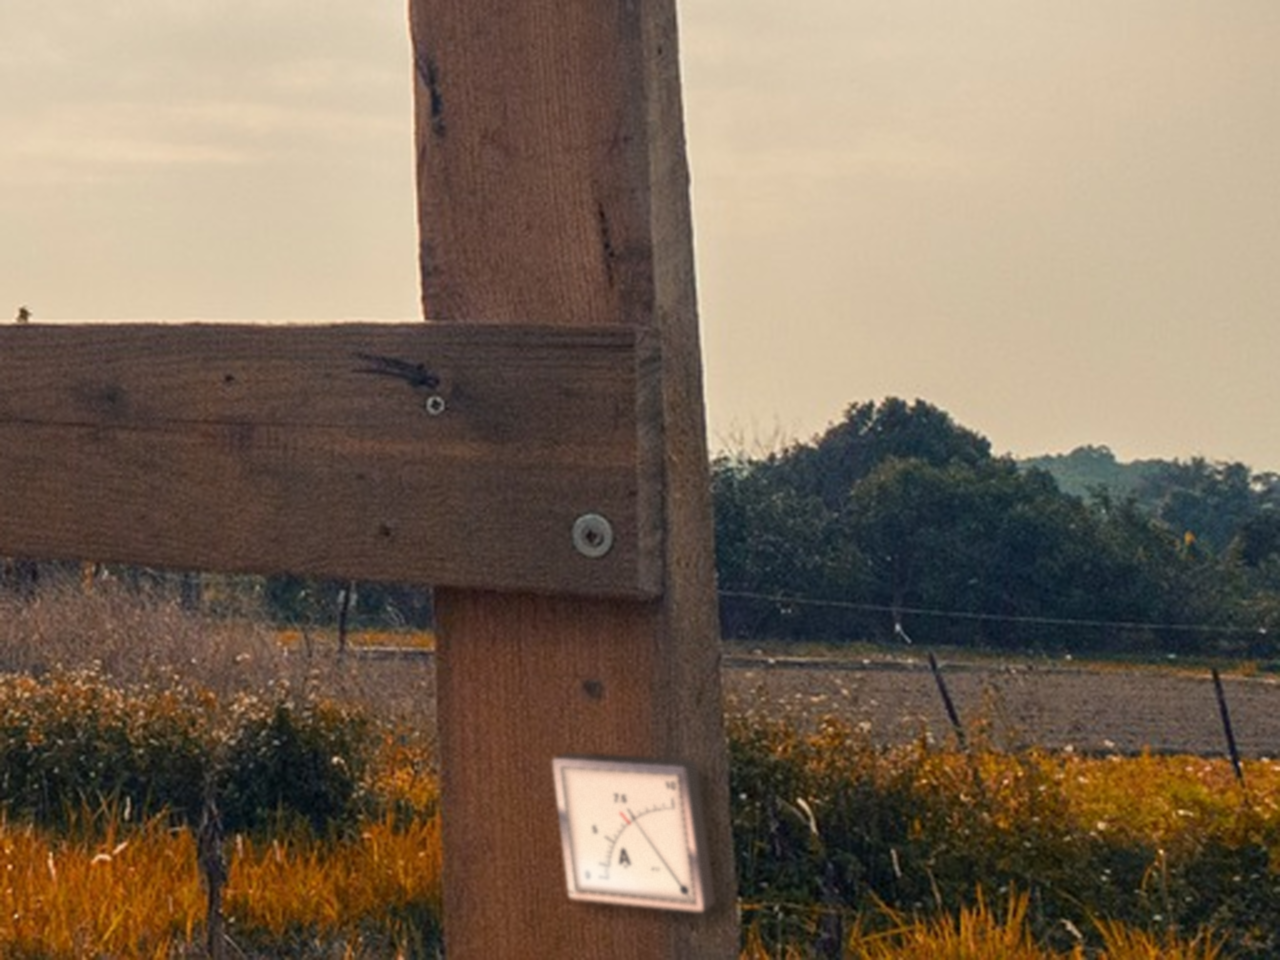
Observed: 7.5 (A)
